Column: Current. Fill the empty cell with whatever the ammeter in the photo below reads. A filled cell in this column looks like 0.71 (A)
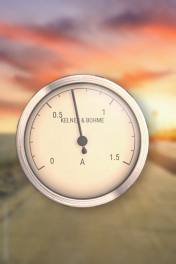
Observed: 0.7 (A)
